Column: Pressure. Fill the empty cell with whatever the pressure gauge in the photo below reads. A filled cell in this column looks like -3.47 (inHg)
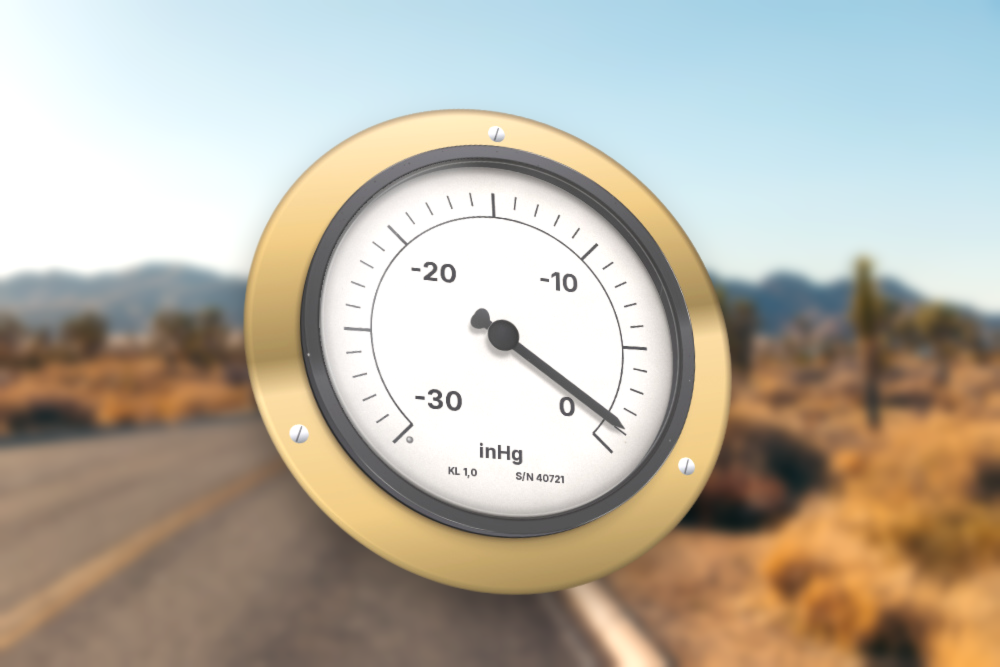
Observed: -1 (inHg)
